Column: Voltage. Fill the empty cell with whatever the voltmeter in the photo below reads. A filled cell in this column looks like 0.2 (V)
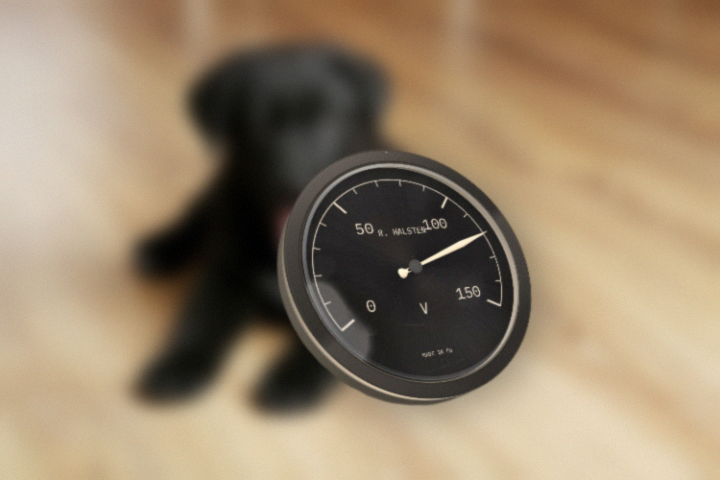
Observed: 120 (V)
